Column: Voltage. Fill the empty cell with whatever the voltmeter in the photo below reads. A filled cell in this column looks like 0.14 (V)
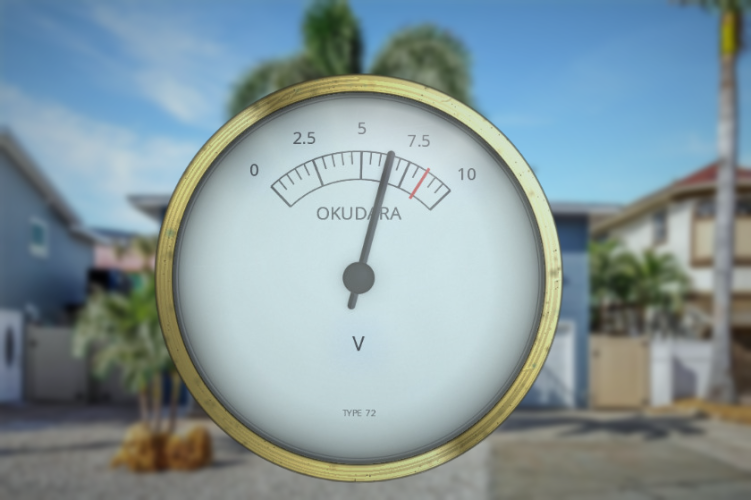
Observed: 6.5 (V)
